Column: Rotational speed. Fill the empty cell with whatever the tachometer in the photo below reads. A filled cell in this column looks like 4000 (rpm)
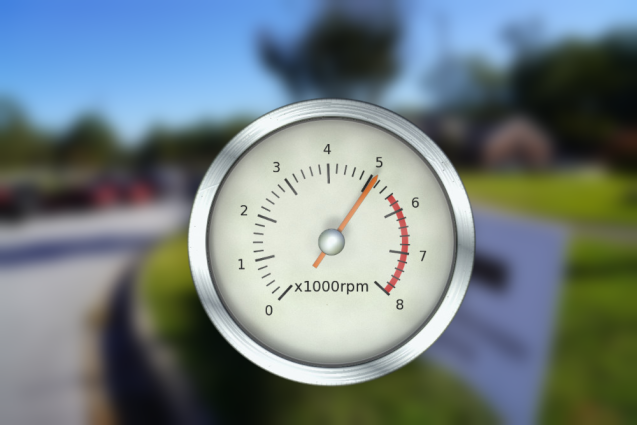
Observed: 5100 (rpm)
